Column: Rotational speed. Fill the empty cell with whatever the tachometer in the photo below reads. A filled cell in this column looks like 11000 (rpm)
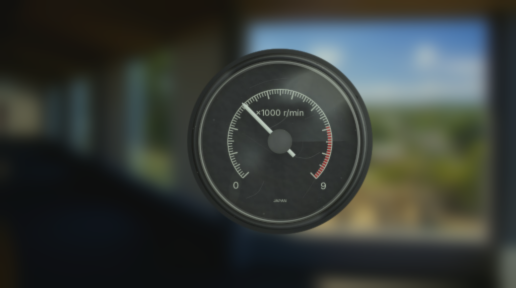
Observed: 3000 (rpm)
